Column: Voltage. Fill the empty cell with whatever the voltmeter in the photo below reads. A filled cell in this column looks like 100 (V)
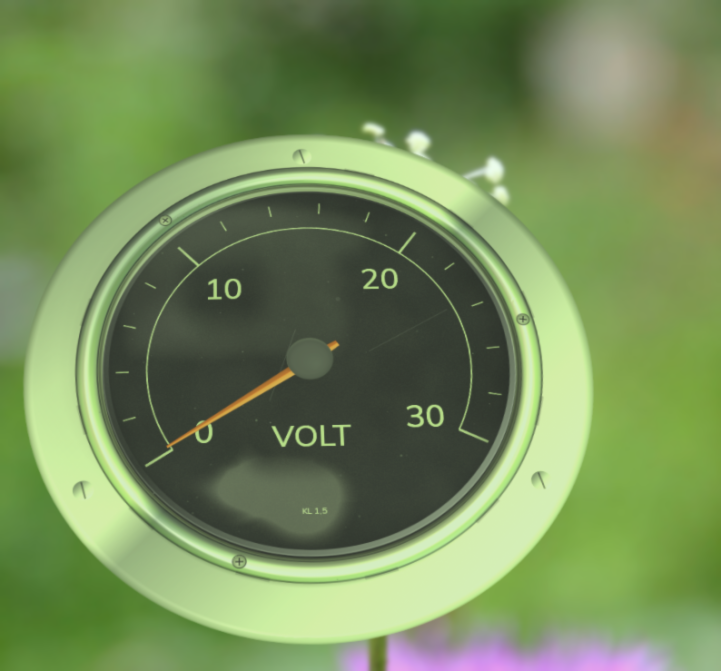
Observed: 0 (V)
